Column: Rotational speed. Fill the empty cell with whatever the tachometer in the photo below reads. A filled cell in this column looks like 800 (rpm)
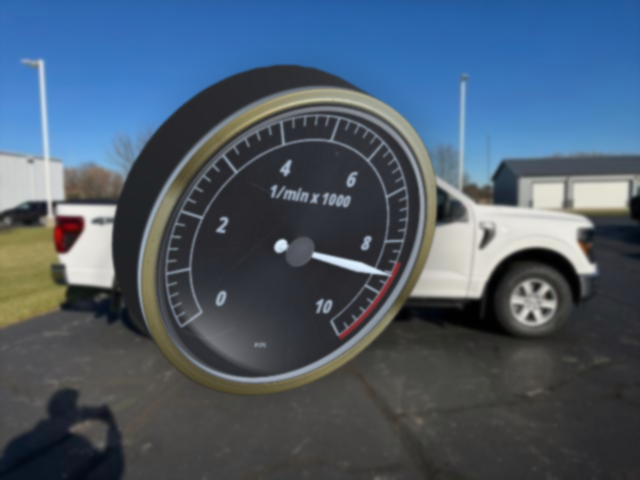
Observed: 8600 (rpm)
